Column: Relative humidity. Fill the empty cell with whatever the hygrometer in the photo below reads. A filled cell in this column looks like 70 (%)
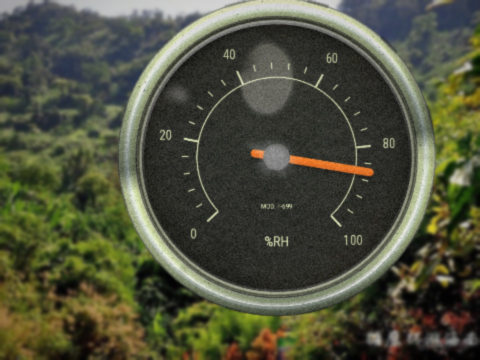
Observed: 86 (%)
